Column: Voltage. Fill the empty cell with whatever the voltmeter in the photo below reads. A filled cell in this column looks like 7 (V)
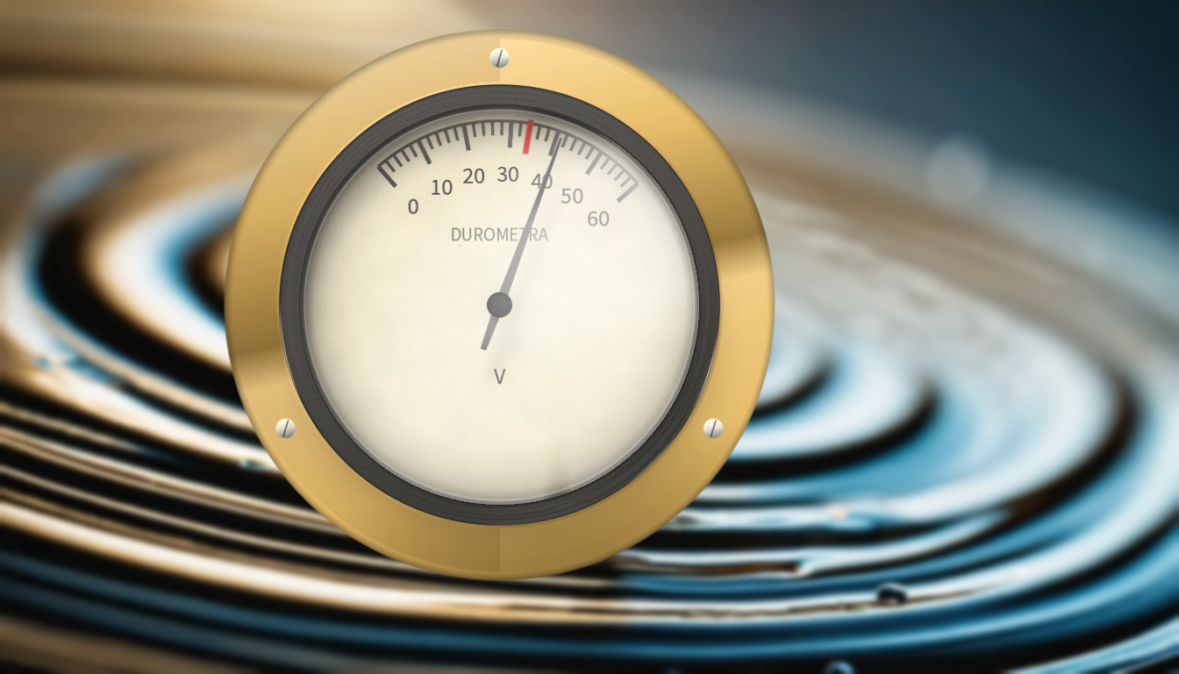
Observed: 41 (V)
